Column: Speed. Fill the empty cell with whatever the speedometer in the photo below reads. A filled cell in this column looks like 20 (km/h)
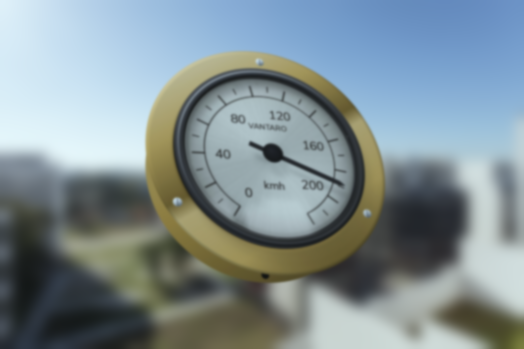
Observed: 190 (km/h)
